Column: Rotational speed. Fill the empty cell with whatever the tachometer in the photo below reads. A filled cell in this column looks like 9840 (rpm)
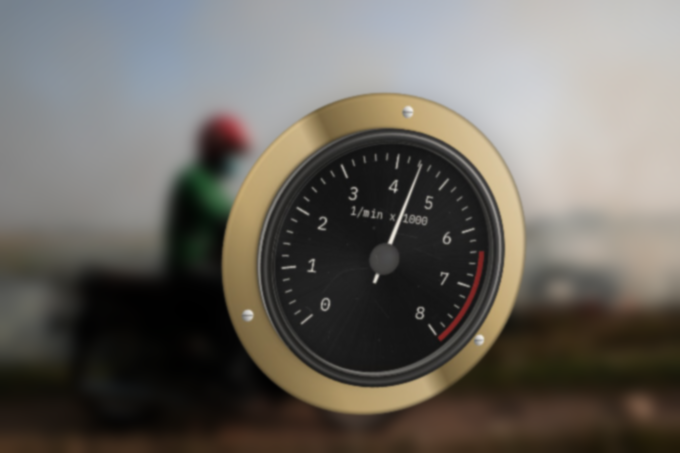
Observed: 4400 (rpm)
